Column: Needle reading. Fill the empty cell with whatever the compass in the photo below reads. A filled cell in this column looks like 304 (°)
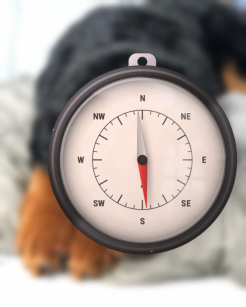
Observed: 175 (°)
